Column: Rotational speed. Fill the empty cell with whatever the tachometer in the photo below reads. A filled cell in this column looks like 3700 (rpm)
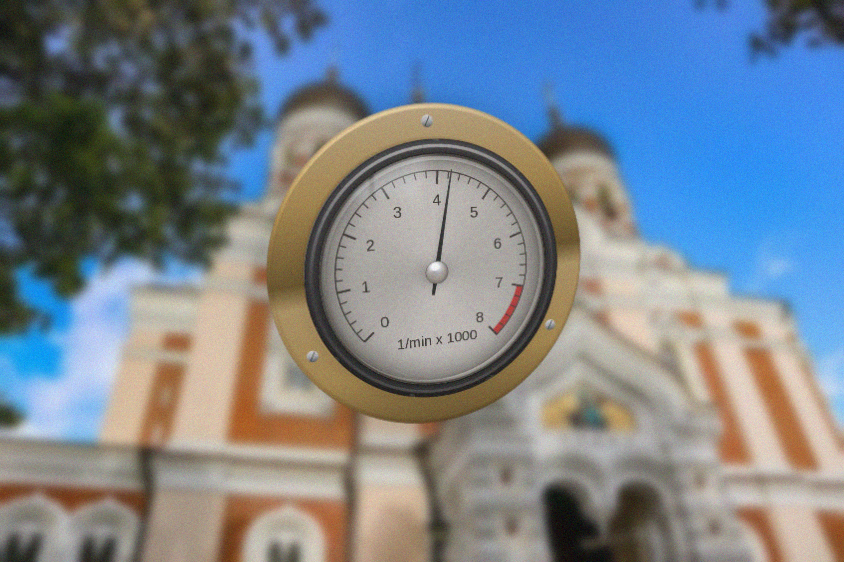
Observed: 4200 (rpm)
